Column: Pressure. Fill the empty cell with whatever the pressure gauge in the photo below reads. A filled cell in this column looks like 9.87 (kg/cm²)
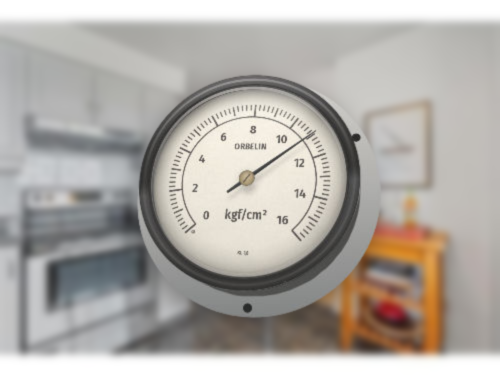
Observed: 11 (kg/cm²)
